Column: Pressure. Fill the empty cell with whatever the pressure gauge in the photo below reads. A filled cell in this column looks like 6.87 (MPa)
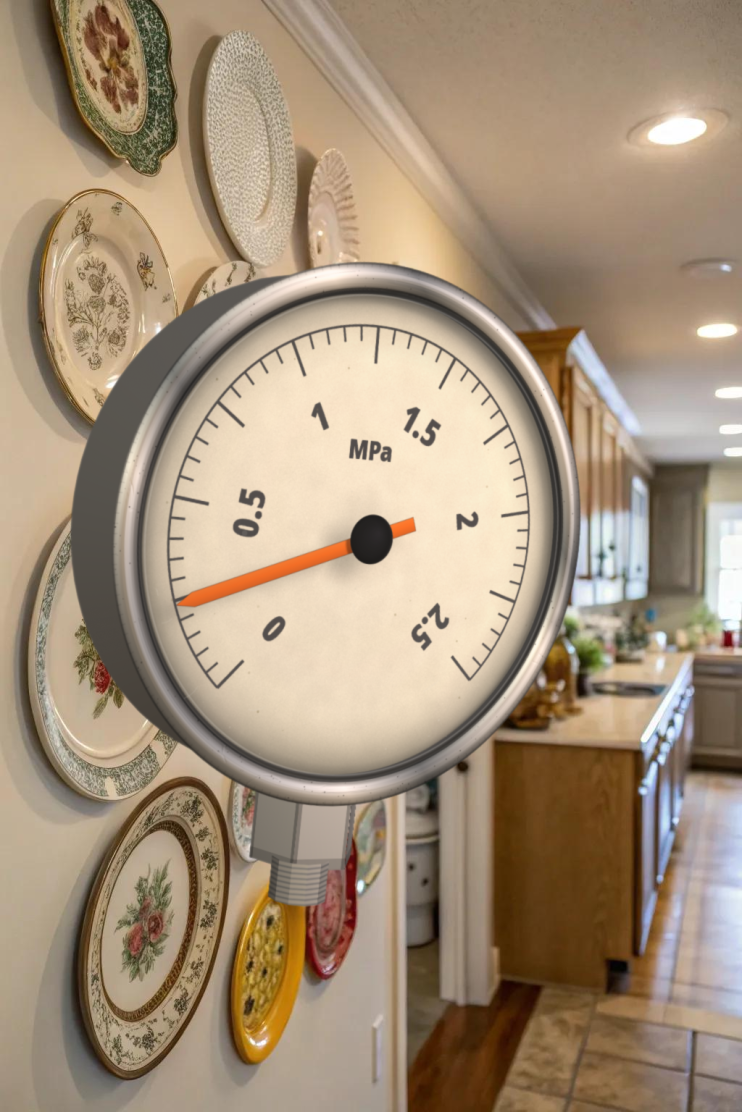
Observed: 0.25 (MPa)
